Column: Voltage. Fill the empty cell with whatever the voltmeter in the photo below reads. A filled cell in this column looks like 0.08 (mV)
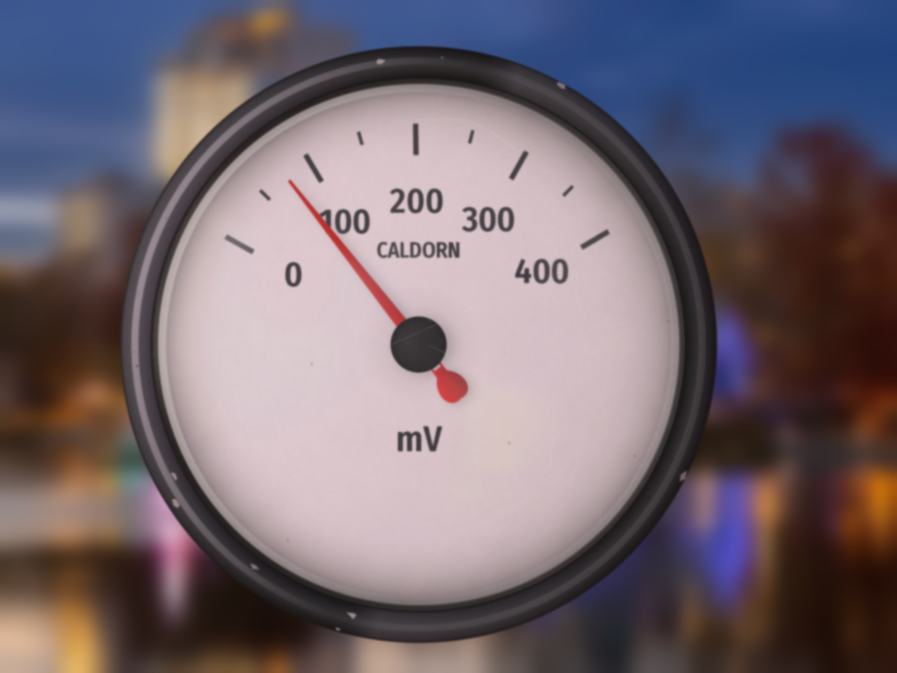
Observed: 75 (mV)
